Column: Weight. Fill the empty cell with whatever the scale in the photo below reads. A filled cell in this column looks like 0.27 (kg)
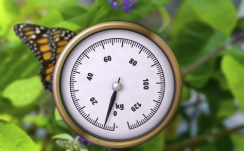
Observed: 5 (kg)
